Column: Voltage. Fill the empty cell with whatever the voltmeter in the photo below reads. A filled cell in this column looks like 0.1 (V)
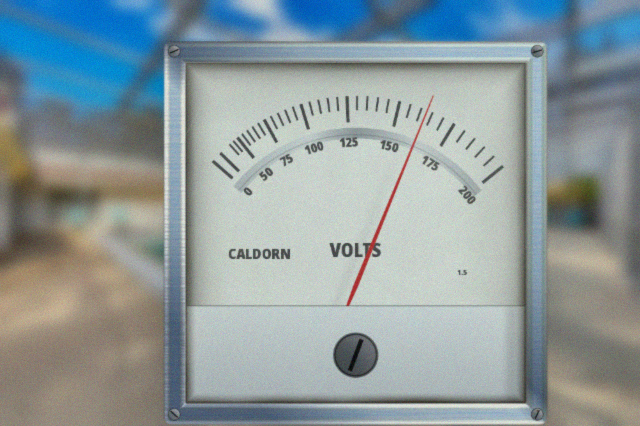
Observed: 162.5 (V)
